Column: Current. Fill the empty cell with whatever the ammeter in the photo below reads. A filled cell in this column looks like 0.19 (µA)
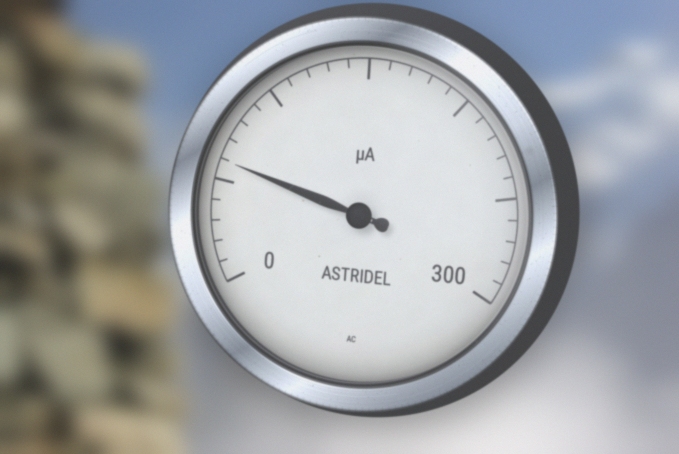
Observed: 60 (µA)
